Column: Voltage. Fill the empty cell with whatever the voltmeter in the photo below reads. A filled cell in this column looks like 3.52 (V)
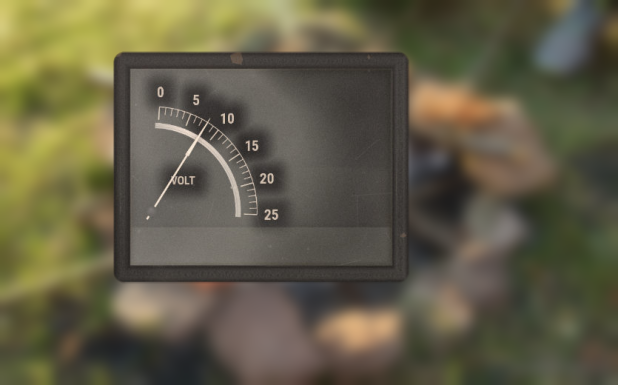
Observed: 8 (V)
